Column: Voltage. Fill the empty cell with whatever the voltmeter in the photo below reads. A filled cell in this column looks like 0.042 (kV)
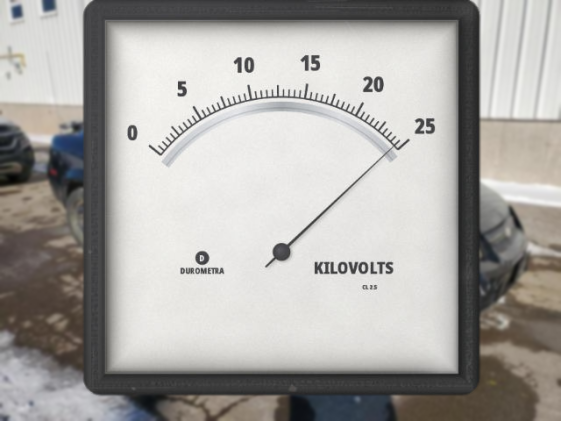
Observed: 24.5 (kV)
